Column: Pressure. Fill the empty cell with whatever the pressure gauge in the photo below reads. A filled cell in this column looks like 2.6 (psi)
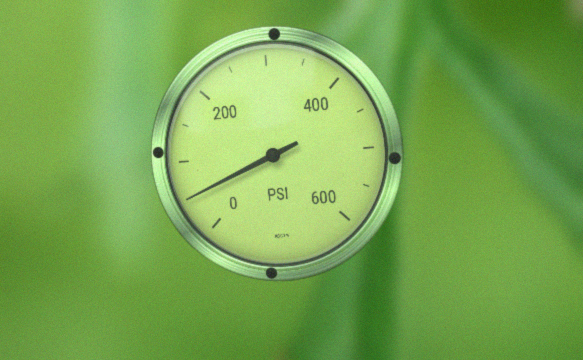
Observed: 50 (psi)
